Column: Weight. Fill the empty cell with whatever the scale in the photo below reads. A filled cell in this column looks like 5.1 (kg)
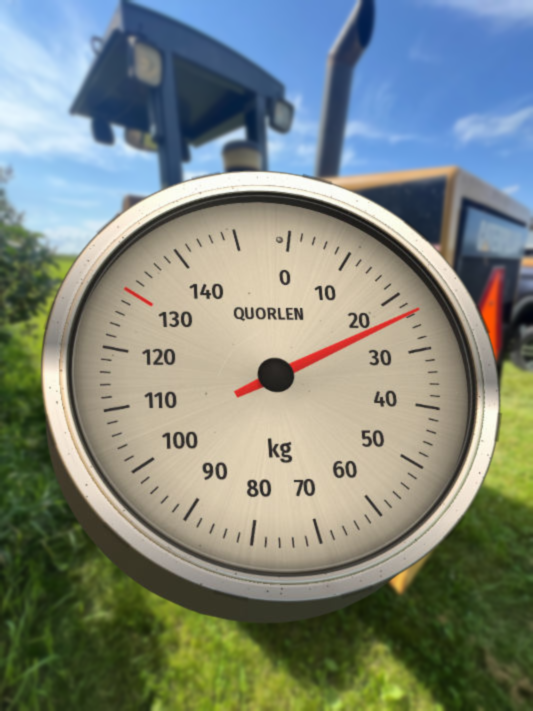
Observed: 24 (kg)
